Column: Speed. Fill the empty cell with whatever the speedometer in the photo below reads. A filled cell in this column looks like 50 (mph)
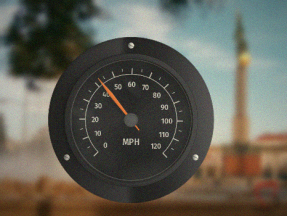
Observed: 42.5 (mph)
